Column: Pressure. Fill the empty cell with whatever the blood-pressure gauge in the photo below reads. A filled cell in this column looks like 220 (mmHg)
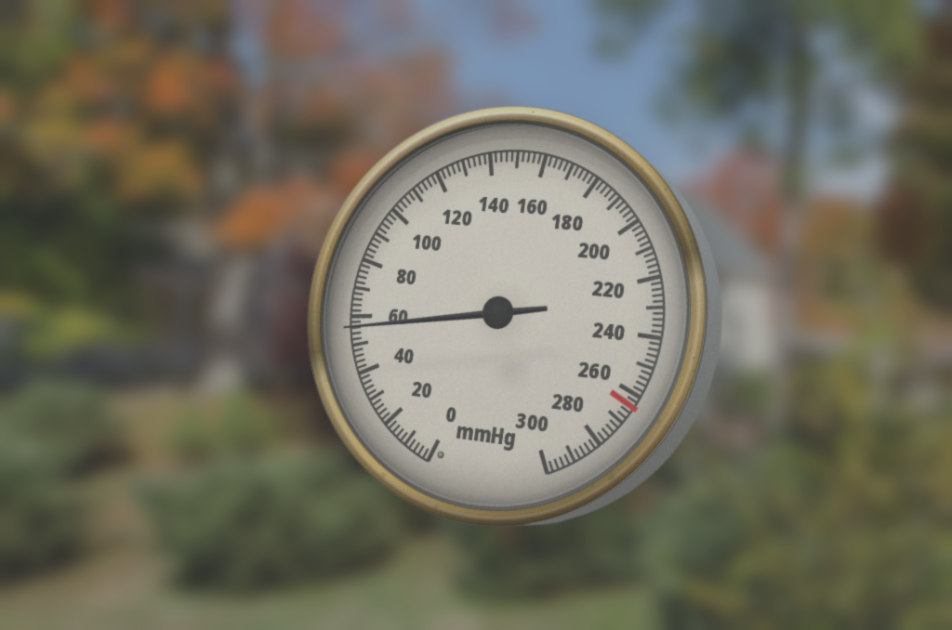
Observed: 56 (mmHg)
